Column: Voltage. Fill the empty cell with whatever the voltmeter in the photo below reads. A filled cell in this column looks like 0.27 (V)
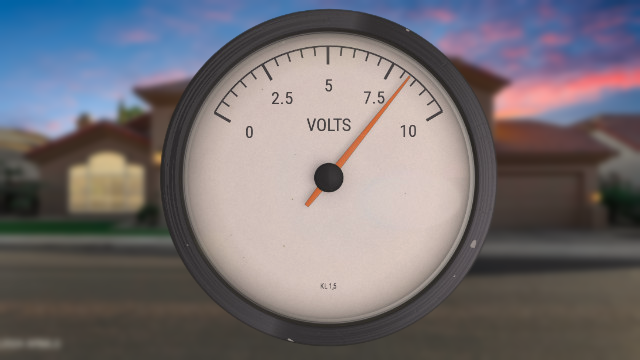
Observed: 8.25 (V)
